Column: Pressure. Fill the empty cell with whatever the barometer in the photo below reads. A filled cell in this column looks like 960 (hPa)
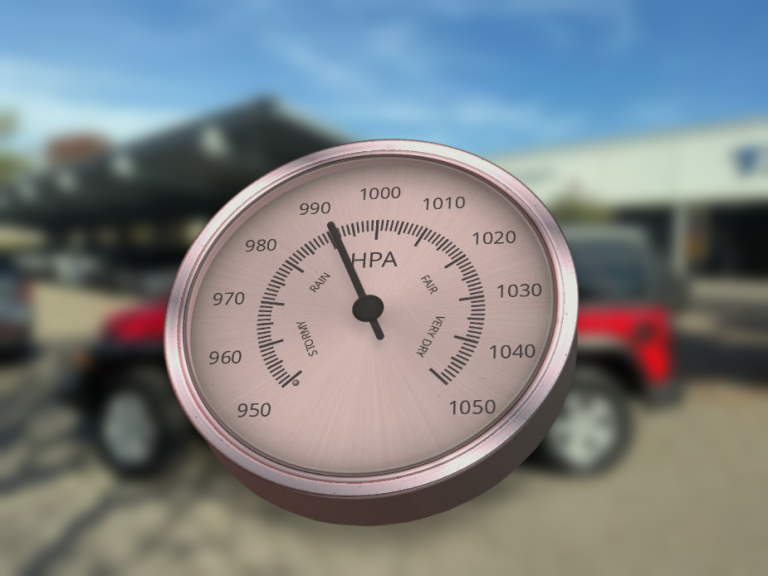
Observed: 991 (hPa)
